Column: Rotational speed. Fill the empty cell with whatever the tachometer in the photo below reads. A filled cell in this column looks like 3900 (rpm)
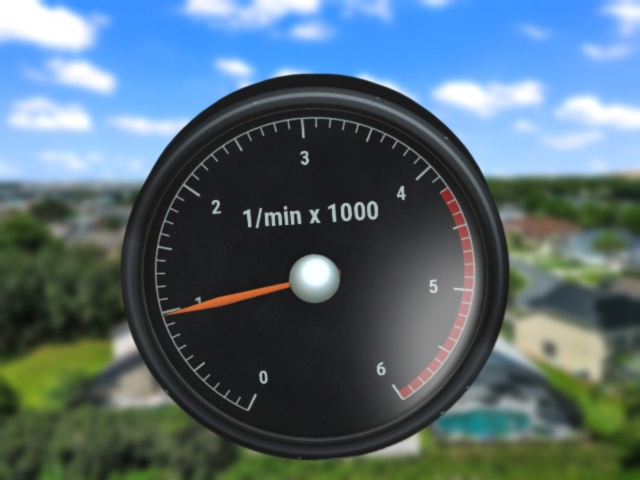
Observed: 1000 (rpm)
